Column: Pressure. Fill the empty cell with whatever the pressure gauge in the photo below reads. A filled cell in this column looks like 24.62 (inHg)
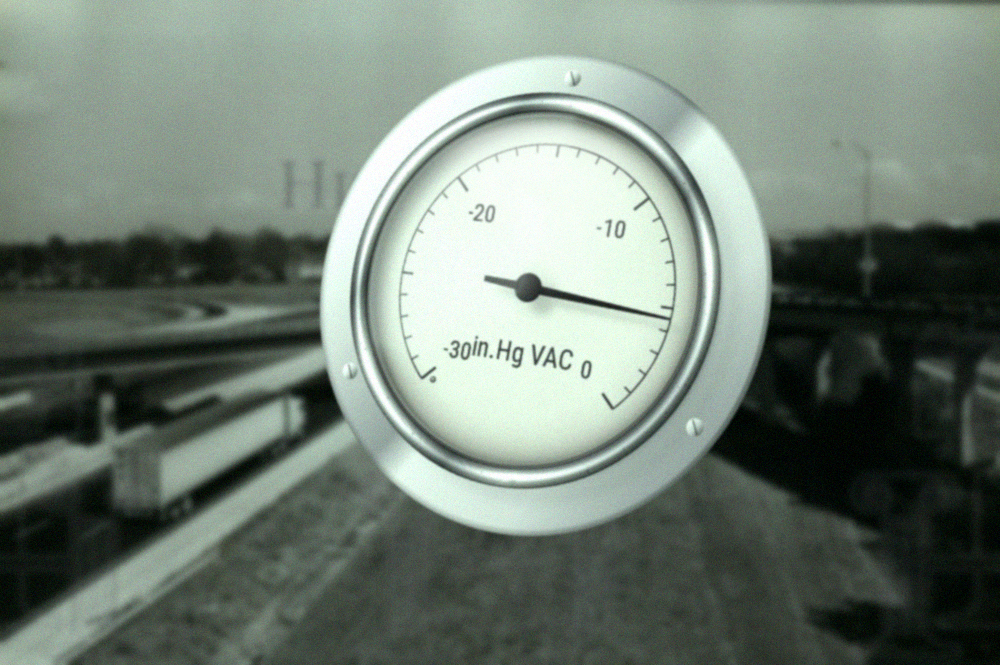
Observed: -4.5 (inHg)
